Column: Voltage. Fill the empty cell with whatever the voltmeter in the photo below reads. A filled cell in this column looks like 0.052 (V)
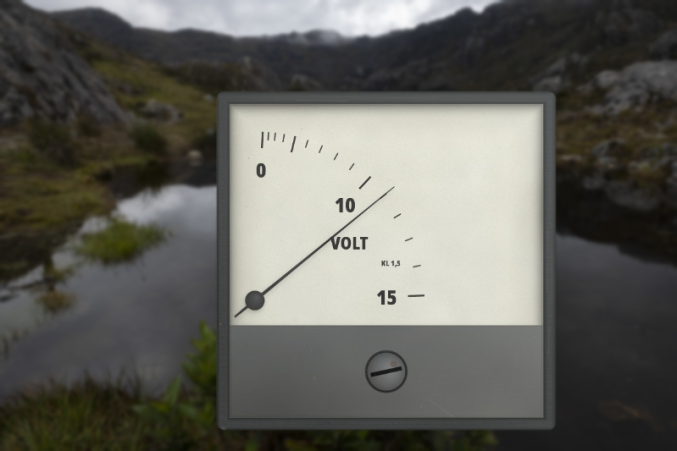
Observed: 11 (V)
